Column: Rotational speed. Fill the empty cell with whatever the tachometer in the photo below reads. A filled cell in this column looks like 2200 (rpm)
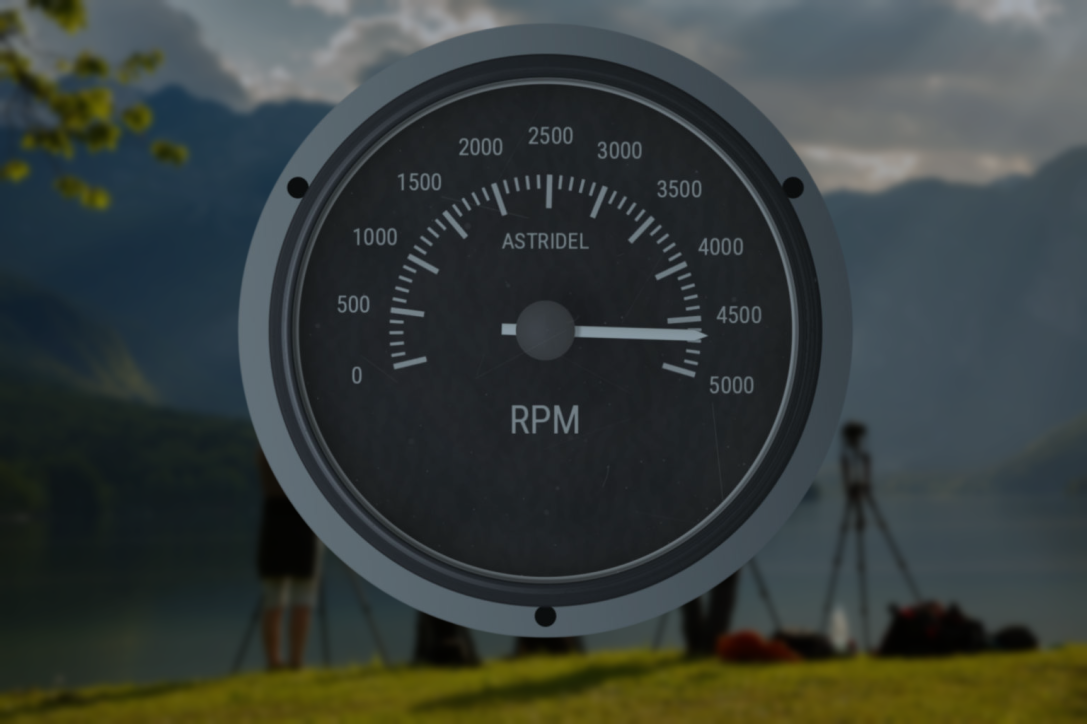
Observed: 4650 (rpm)
